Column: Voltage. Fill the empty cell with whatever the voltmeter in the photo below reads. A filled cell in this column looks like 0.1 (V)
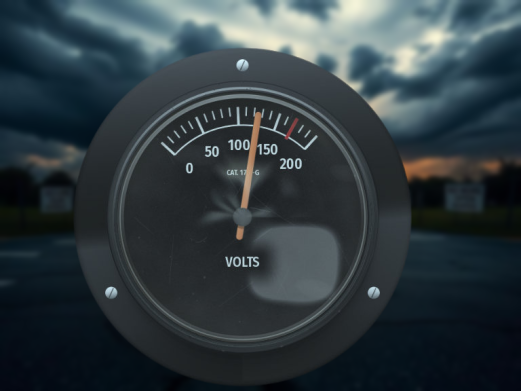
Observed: 125 (V)
